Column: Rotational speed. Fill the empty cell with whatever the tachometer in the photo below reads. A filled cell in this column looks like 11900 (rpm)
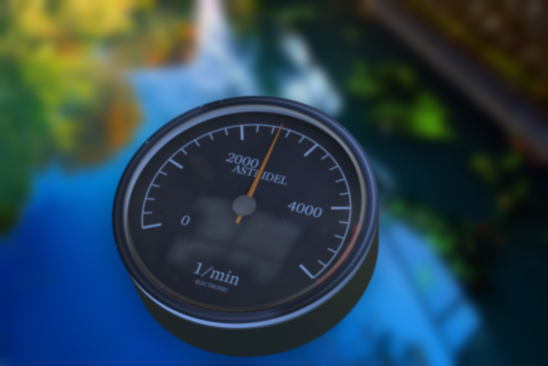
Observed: 2500 (rpm)
